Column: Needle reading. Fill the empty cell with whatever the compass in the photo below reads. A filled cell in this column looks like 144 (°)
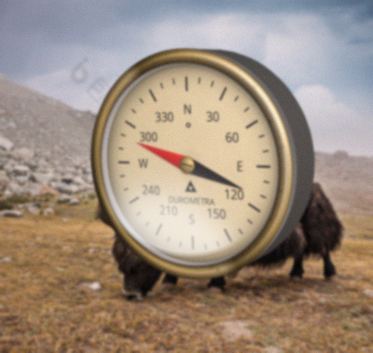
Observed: 290 (°)
